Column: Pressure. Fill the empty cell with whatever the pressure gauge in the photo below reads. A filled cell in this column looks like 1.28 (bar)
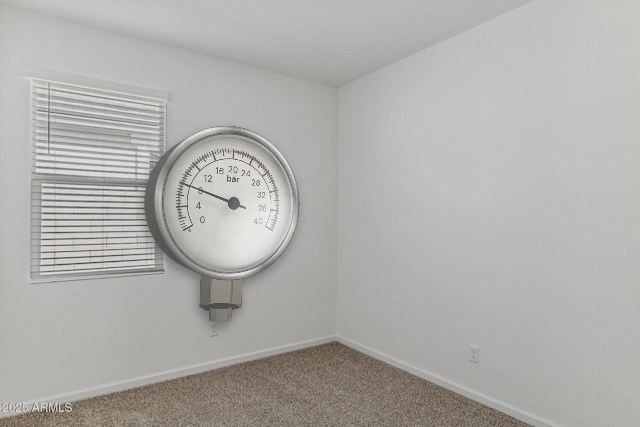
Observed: 8 (bar)
